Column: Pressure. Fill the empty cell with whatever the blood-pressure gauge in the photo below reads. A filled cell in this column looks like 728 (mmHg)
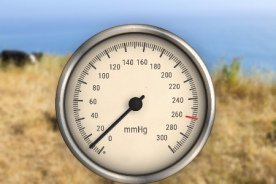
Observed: 10 (mmHg)
